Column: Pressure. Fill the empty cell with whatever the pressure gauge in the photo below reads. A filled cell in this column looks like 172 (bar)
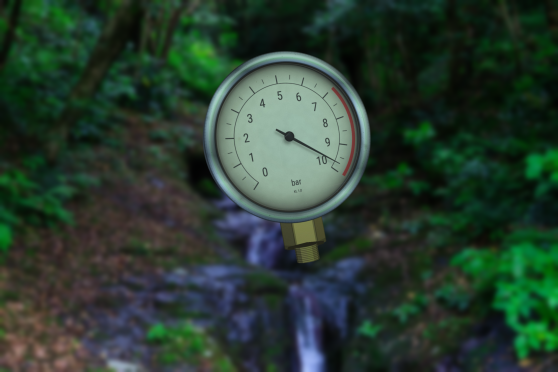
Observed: 9.75 (bar)
